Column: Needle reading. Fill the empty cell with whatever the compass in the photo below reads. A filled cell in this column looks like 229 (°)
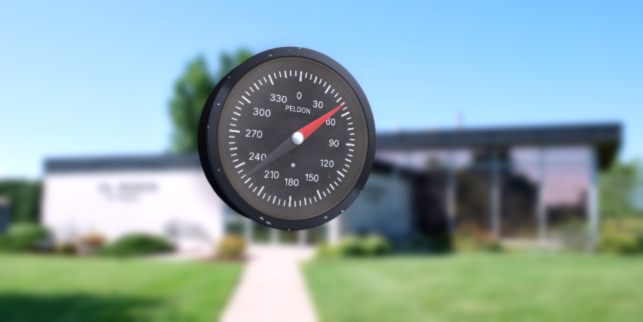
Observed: 50 (°)
